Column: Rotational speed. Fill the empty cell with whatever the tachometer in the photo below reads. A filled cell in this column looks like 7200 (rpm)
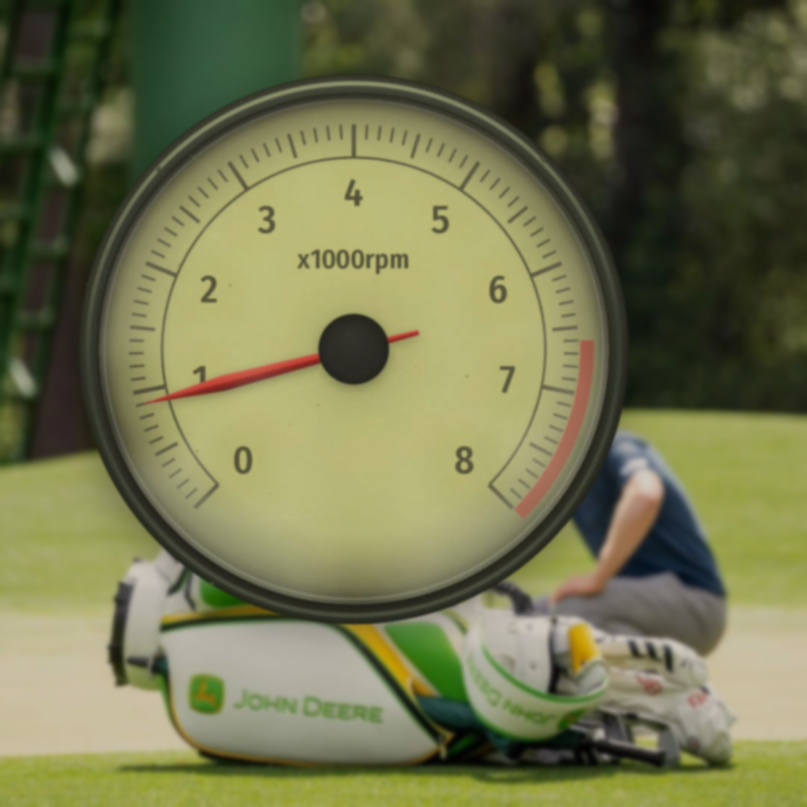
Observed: 900 (rpm)
